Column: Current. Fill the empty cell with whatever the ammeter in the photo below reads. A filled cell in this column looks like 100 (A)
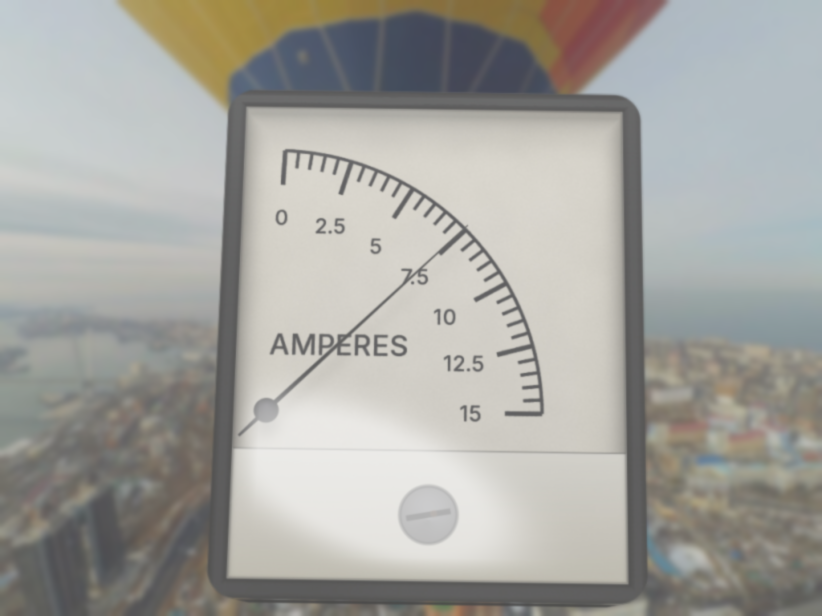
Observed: 7.5 (A)
